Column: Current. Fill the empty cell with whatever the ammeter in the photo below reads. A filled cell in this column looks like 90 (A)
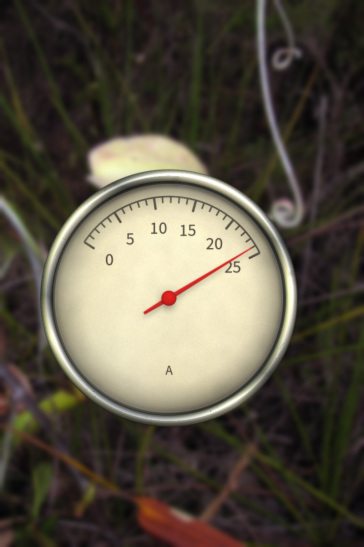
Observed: 24 (A)
